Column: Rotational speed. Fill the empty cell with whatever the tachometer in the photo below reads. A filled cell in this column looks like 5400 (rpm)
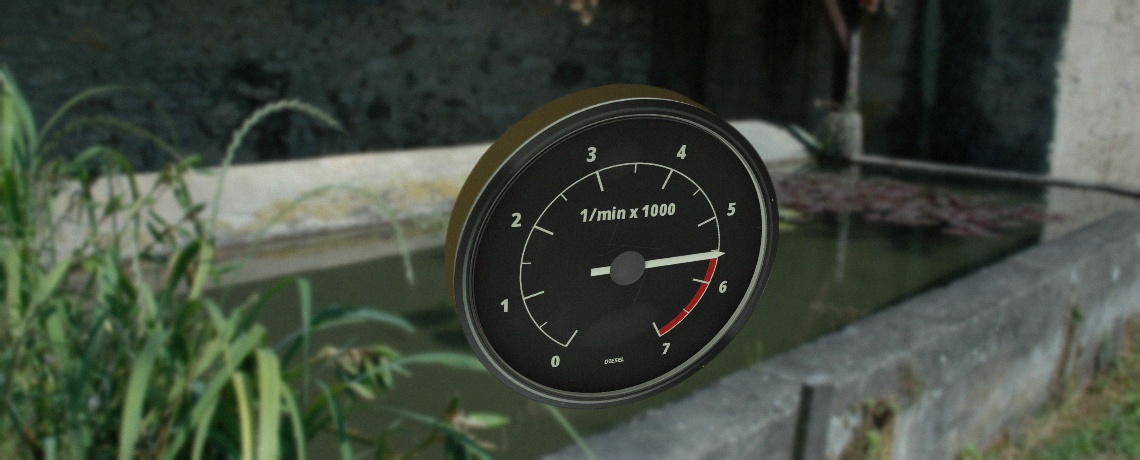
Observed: 5500 (rpm)
